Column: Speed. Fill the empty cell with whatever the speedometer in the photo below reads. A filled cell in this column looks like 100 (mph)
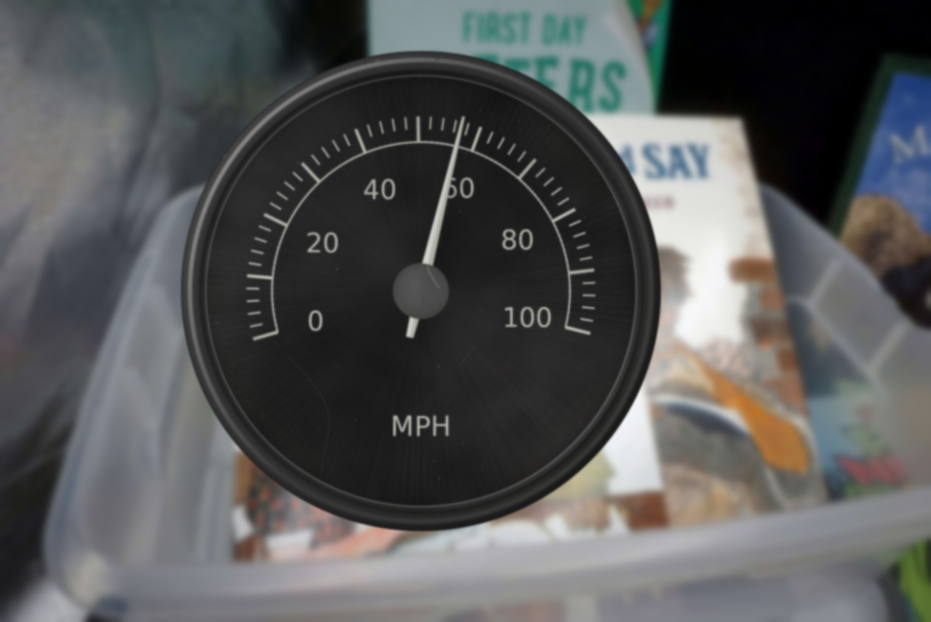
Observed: 57 (mph)
